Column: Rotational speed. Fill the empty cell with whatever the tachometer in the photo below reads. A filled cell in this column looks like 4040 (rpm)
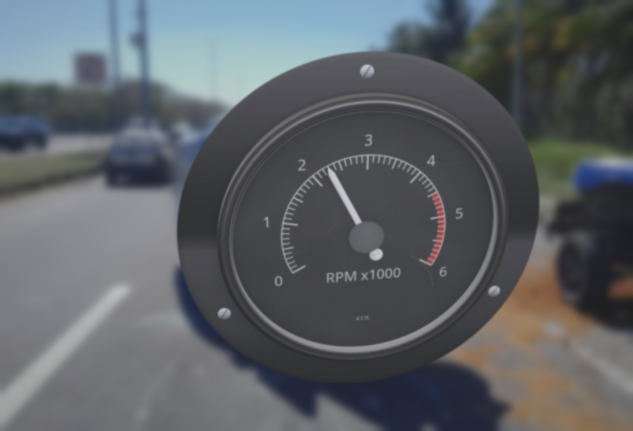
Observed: 2300 (rpm)
